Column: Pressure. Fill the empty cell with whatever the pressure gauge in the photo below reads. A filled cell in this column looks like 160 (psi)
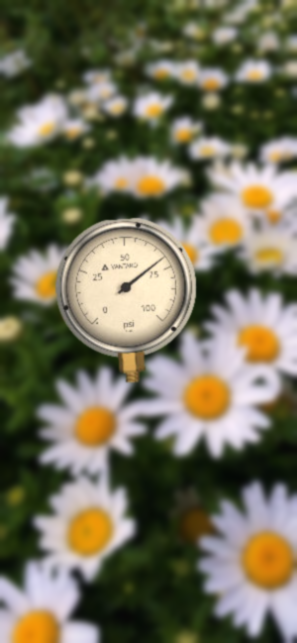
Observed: 70 (psi)
